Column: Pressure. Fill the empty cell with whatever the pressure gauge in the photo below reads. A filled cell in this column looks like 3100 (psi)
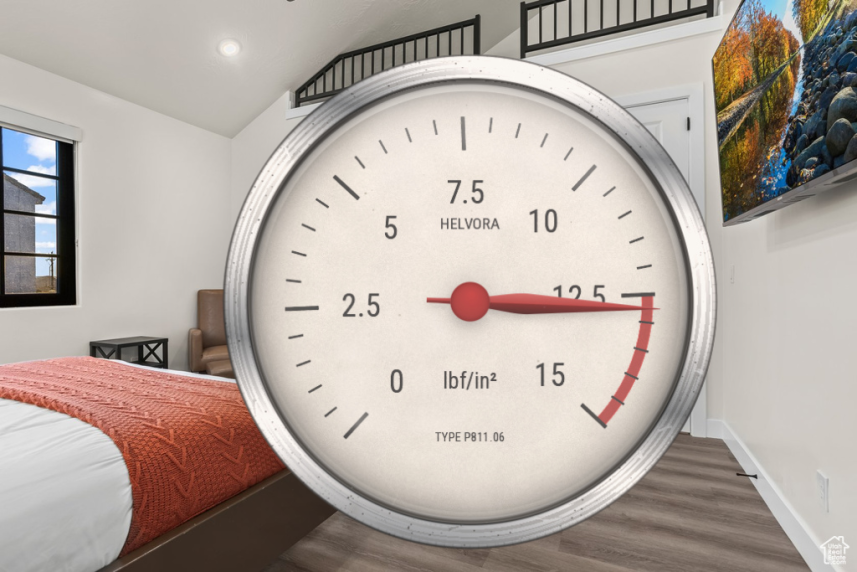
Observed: 12.75 (psi)
